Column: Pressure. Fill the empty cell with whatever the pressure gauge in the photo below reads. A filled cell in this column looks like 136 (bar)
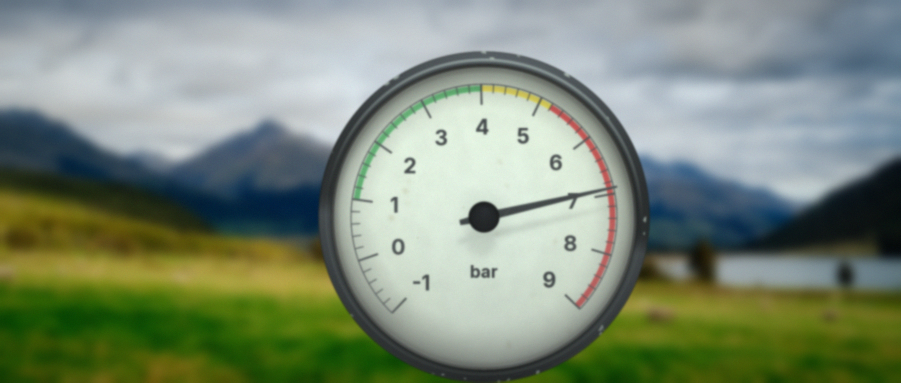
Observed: 6.9 (bar)
